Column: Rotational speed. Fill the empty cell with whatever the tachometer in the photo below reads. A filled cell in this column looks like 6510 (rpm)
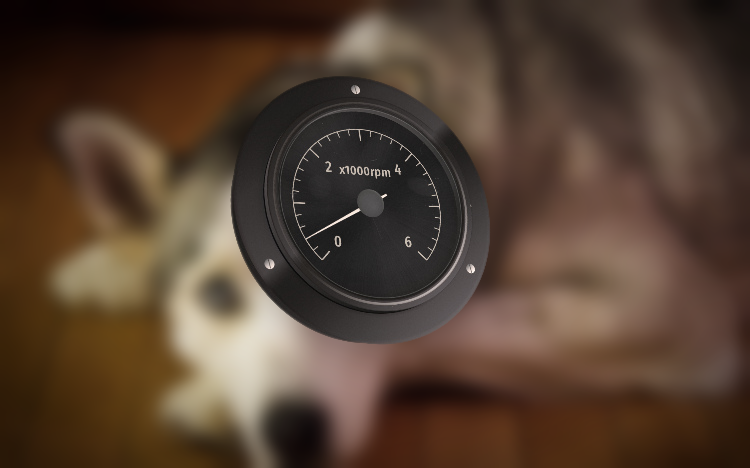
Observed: 400 (rpm)
